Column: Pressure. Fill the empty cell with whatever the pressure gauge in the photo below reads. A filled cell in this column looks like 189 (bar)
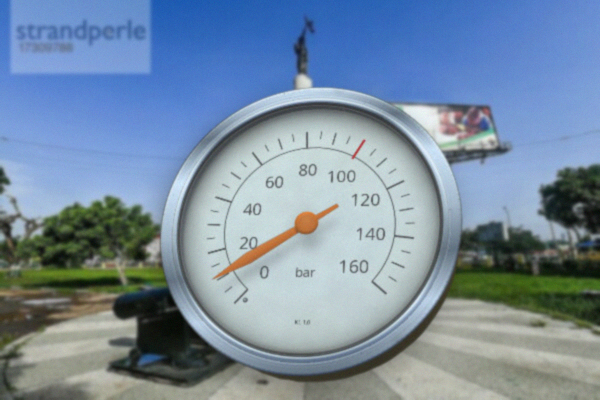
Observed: 10 (bar)
